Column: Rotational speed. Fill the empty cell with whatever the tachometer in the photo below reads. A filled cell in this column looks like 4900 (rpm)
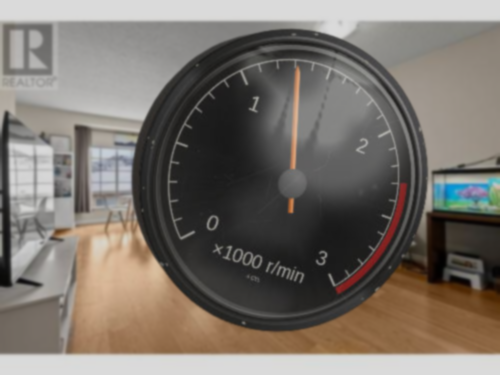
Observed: 1300 (rpm)
